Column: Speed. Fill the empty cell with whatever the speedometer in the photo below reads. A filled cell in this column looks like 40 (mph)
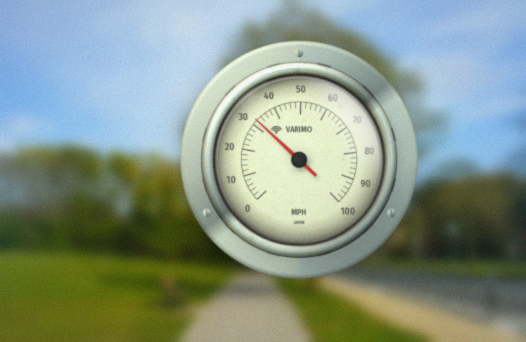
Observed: 32 (mph)
